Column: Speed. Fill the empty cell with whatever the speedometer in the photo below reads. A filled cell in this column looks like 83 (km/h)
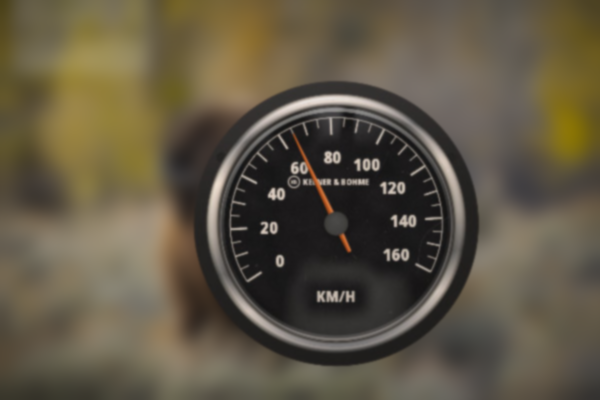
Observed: 65 (km/h)
